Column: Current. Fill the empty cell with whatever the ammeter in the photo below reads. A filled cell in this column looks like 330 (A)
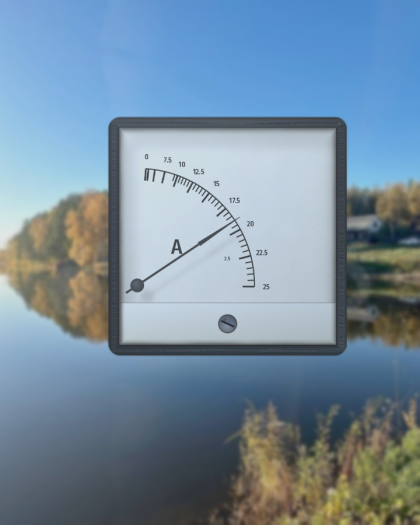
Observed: 19 (A)
